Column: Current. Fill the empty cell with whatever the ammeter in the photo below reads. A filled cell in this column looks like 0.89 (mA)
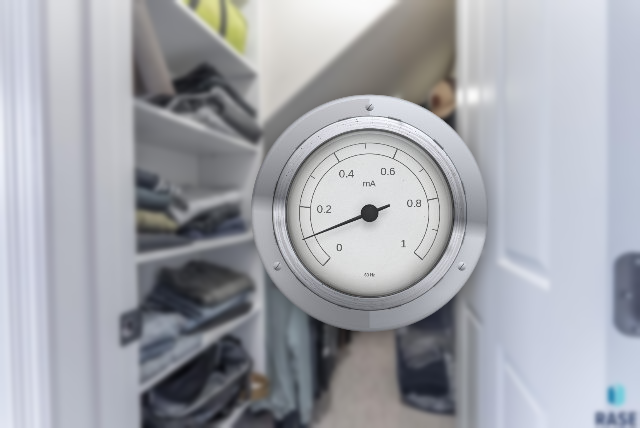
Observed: 0.1 (mA)
